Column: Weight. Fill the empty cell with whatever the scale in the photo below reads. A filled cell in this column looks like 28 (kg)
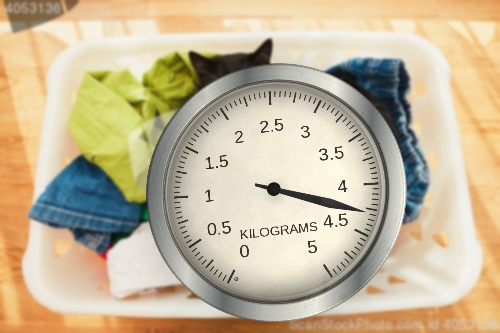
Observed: 4.3 (kg)
